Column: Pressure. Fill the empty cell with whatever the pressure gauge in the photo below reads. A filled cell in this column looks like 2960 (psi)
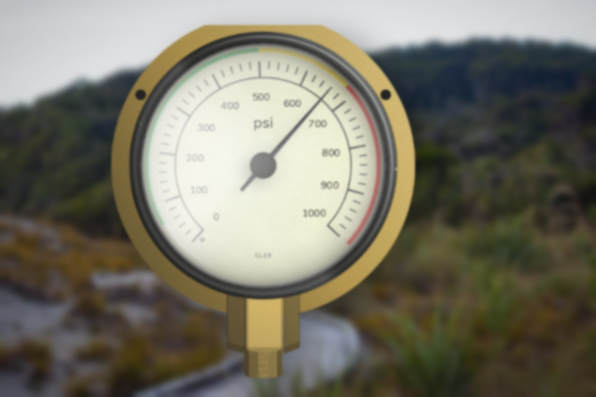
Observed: 660 (psi)
